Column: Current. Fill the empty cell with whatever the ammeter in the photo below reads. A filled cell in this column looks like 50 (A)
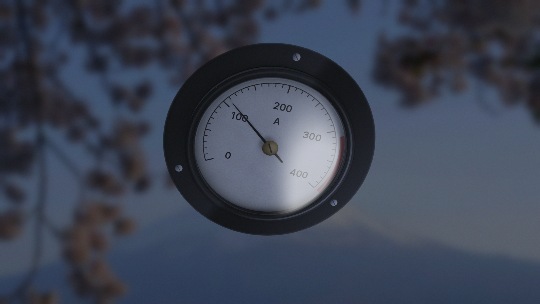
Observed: 110 (A)
